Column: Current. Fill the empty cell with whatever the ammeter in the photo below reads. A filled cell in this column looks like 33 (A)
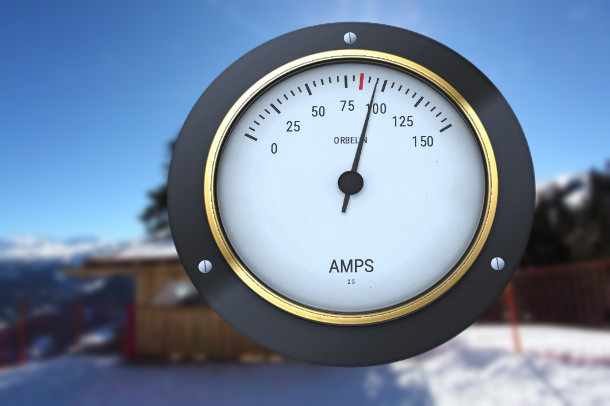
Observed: 95 (A)
